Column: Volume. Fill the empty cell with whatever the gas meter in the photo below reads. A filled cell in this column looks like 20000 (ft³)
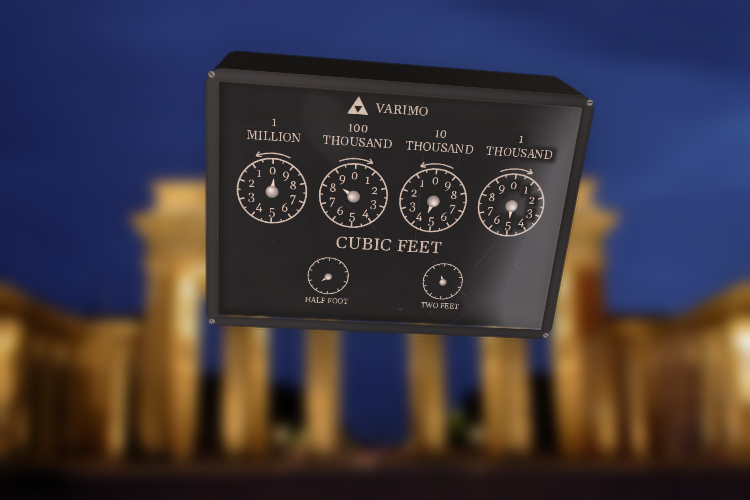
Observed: 984500 (ft³)
